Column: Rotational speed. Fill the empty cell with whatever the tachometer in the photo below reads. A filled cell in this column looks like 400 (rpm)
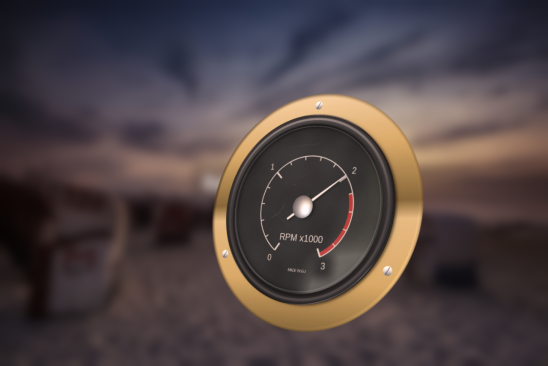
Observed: 2000 (rpm)
